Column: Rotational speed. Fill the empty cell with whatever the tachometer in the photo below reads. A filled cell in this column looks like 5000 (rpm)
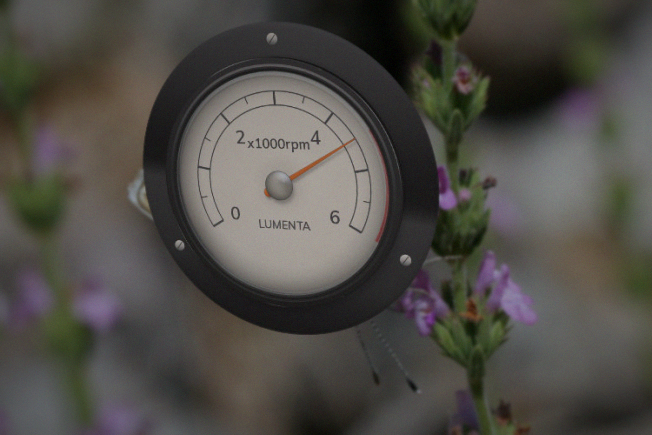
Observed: 4500 (rpm)
